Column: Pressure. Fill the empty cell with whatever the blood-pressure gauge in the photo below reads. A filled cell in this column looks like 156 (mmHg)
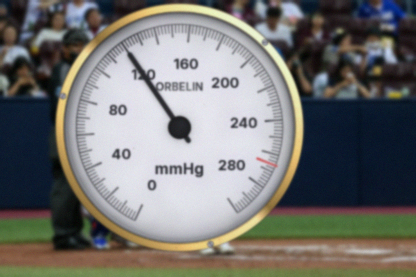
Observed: 120 (mmHg)
